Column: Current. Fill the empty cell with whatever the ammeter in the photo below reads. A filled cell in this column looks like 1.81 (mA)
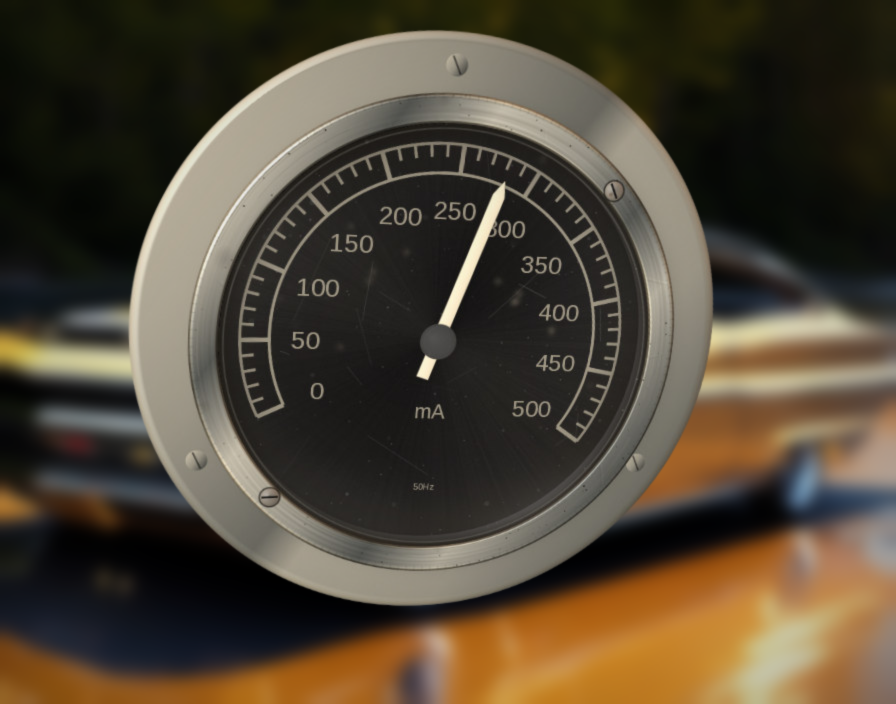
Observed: 280 (mA)
